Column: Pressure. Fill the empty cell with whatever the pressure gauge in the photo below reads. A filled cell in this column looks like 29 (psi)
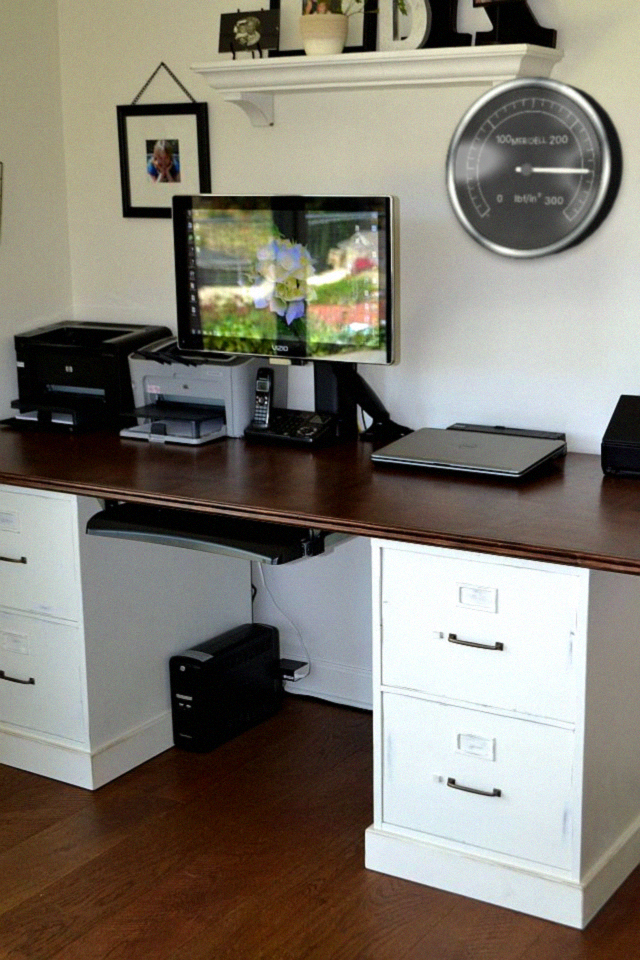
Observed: 250 (psi)
